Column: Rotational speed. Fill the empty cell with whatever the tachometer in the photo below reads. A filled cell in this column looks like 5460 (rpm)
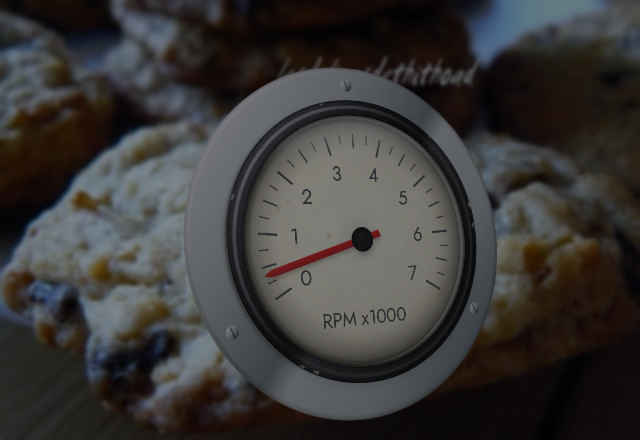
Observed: 375 (rpm)
